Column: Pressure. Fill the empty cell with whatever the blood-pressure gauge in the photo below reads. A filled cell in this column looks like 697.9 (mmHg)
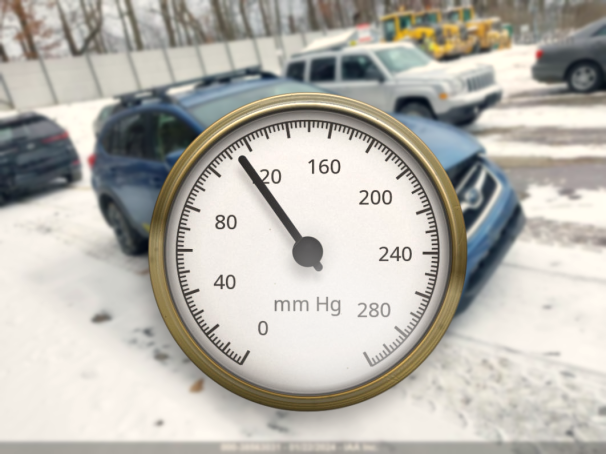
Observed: 114 (mmHg)
